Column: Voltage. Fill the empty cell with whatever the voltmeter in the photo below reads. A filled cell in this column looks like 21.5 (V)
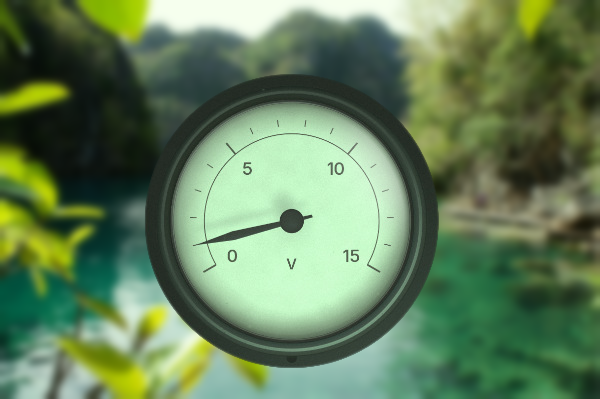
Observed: 1 (V)
